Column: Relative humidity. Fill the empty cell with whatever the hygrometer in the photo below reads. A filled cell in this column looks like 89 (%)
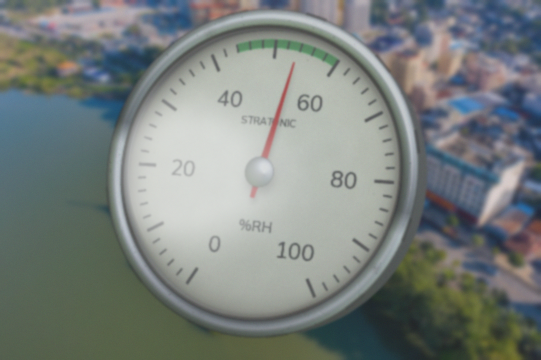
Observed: 54 (%)
